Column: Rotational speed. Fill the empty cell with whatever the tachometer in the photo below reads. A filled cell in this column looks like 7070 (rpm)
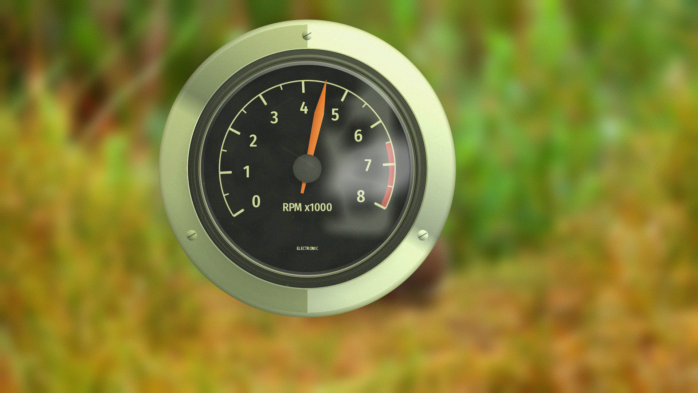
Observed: 4500 (rpm)
